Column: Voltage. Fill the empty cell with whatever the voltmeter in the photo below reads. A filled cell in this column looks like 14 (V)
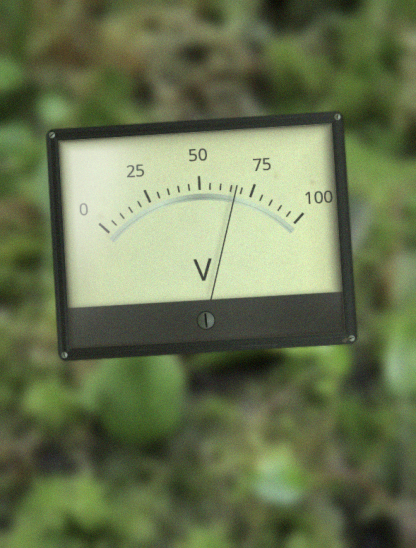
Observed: 67.5 (V)
